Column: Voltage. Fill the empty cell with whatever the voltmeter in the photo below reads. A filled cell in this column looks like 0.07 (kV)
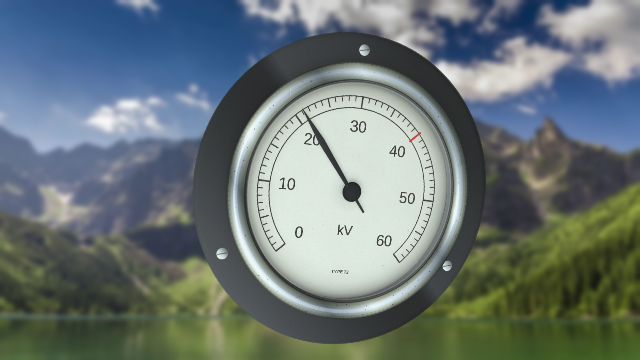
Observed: 21 (kV)
